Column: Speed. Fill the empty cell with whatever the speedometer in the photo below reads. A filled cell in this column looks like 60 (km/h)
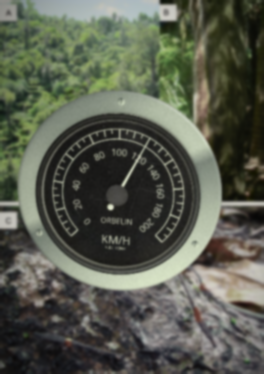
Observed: 120 (km/h)
